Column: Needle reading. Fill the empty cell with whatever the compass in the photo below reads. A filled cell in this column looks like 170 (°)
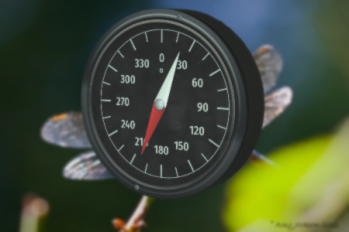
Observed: 202.5 (°)
